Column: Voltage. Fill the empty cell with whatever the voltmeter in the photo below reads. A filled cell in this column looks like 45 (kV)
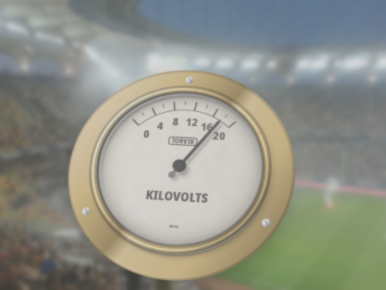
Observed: 18 (kV)
